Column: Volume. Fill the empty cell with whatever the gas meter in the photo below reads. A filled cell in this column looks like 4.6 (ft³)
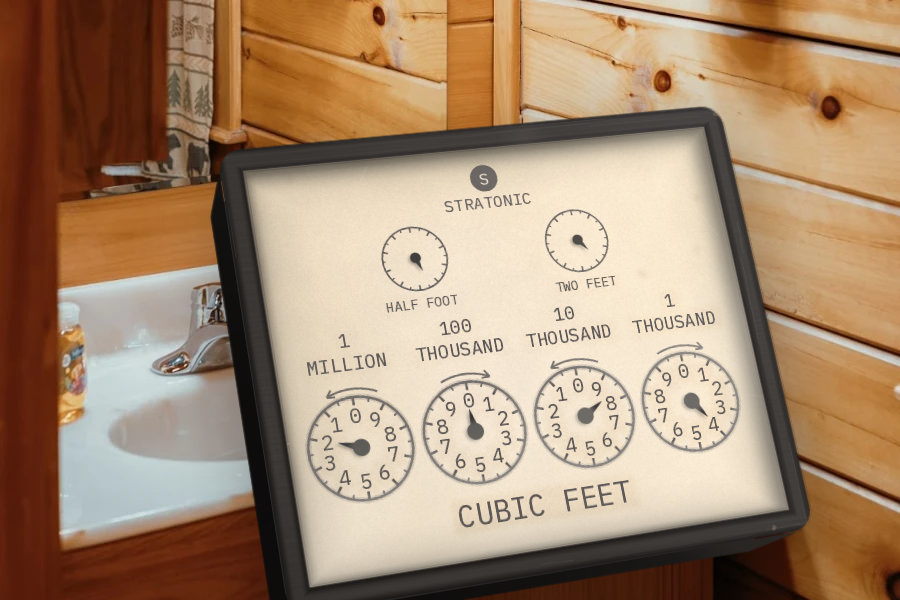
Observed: 198400 (ft³)
